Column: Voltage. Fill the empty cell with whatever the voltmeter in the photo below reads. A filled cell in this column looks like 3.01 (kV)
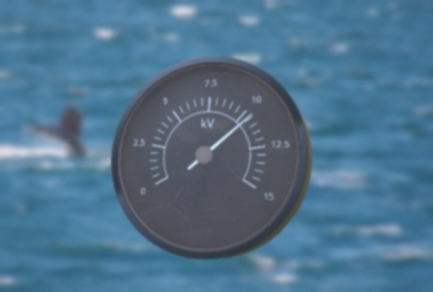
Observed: 10.5 (kV)
